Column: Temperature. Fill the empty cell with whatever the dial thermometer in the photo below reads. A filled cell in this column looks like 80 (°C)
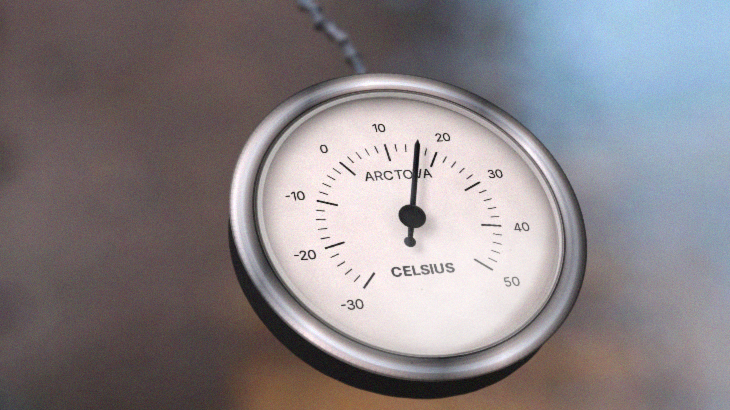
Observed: 16 (°C)
